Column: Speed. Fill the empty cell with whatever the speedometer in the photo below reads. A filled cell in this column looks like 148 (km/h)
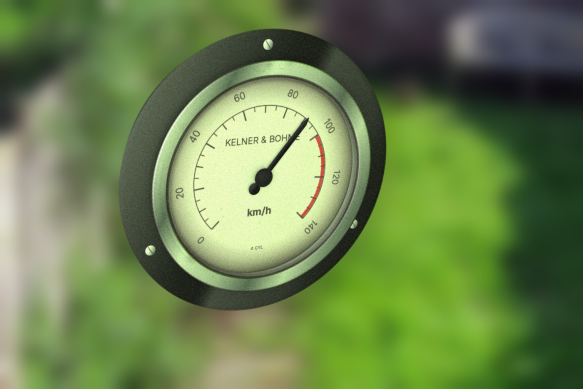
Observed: 90 (km/h)
